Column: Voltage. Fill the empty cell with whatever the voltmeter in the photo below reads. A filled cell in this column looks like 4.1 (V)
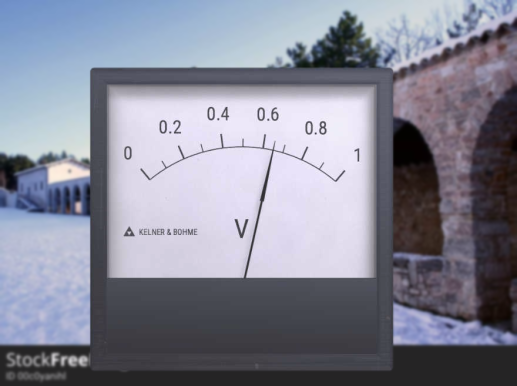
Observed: 0.65 (V)
